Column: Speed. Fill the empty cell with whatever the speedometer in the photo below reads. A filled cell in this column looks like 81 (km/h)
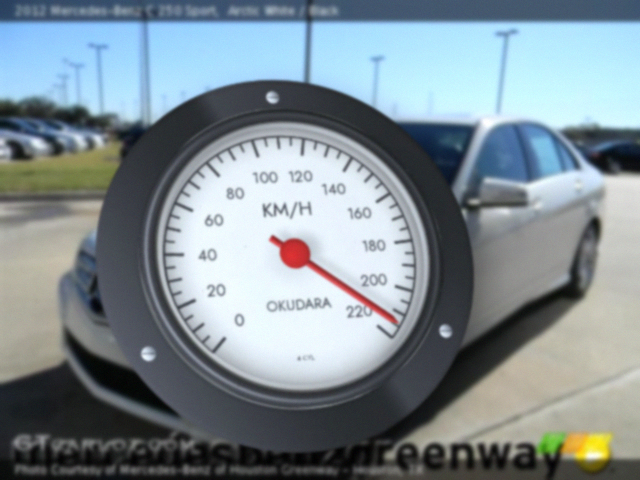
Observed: 215 (km/h)
